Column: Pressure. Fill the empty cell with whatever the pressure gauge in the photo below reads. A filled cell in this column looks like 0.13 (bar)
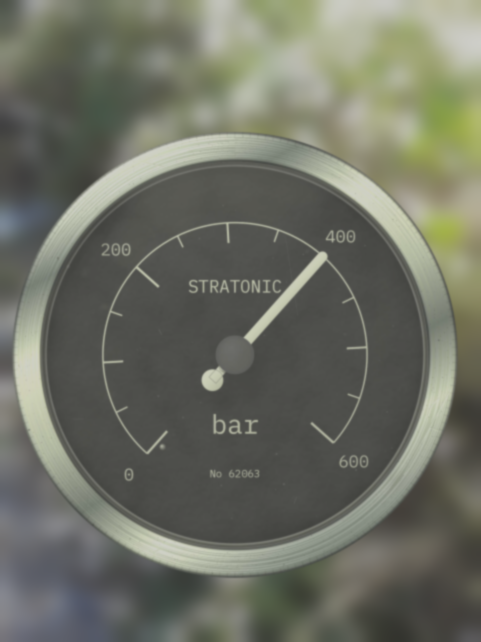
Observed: 400 (bar)
